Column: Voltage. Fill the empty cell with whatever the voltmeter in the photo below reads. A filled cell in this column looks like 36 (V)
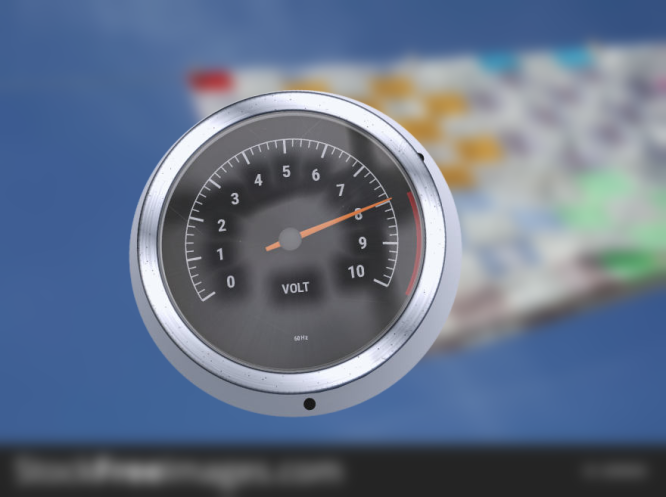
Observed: 8 (V)
